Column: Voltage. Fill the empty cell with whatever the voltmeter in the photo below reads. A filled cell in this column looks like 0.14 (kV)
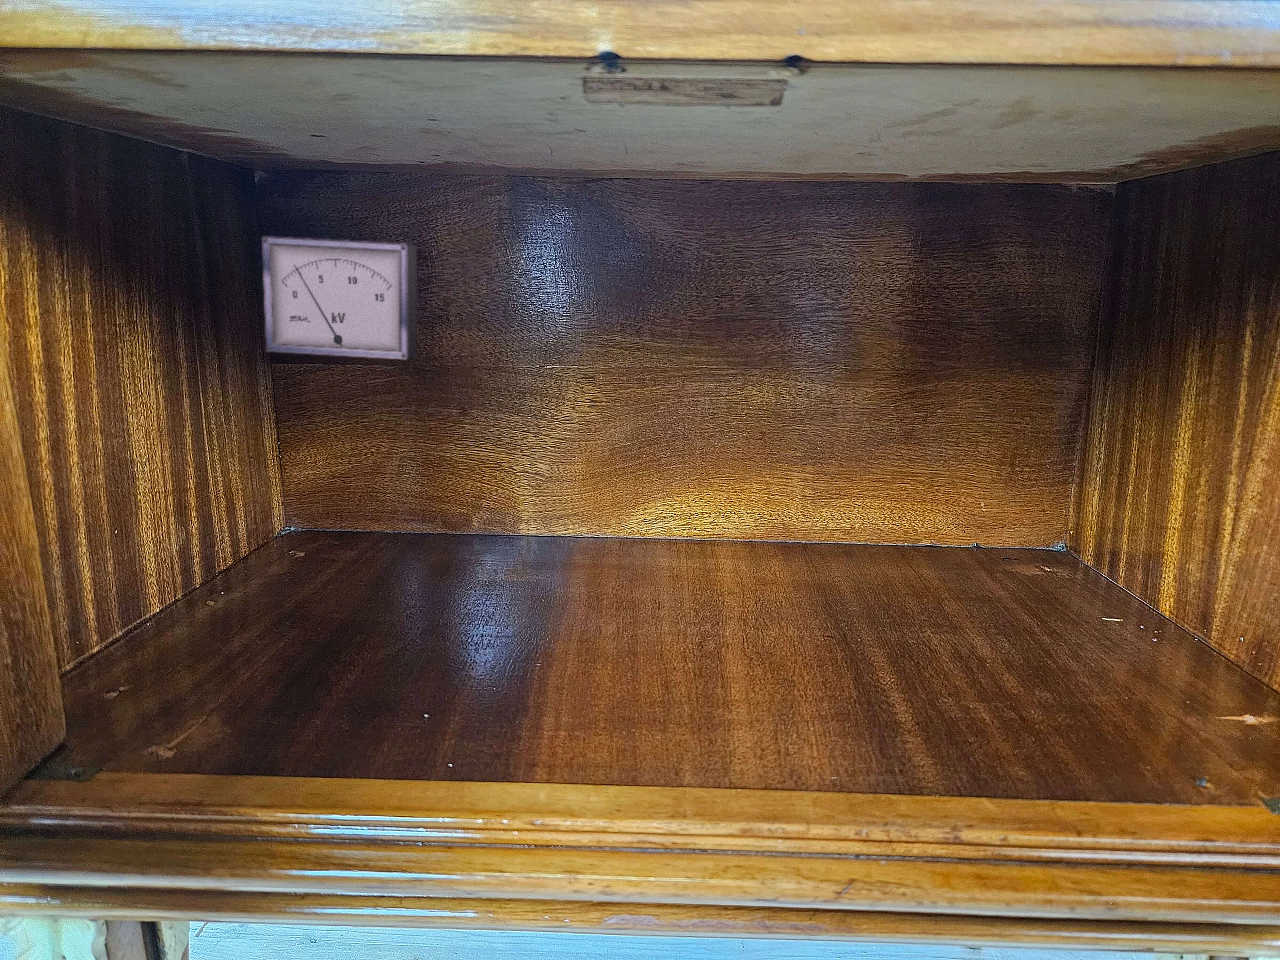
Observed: 2.5 (kV)
